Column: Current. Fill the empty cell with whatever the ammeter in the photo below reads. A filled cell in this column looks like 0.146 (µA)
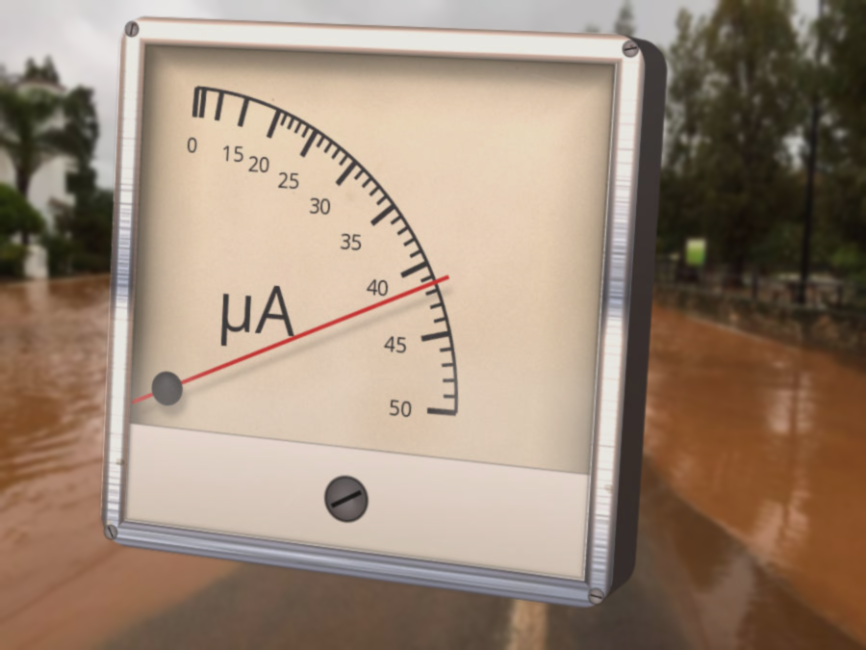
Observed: 41.5 (µA)
